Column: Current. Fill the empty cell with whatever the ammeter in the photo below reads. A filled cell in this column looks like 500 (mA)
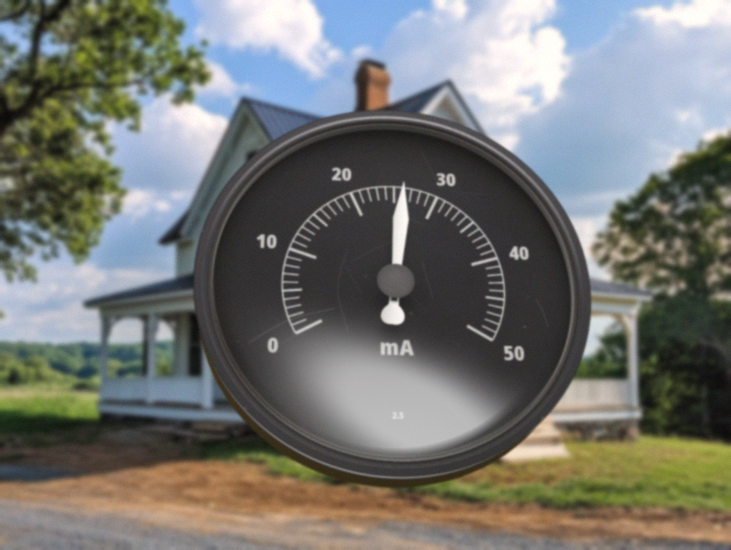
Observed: 26 (mA)
